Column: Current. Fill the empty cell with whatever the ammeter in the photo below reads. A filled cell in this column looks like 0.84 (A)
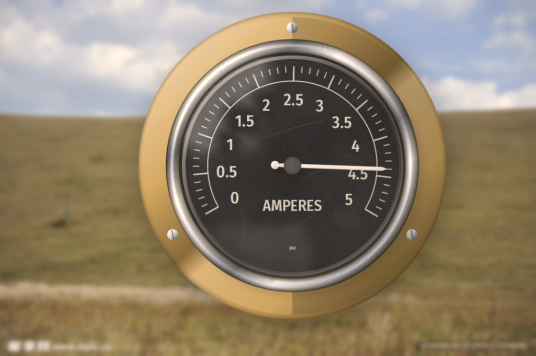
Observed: 4.4 (A)
